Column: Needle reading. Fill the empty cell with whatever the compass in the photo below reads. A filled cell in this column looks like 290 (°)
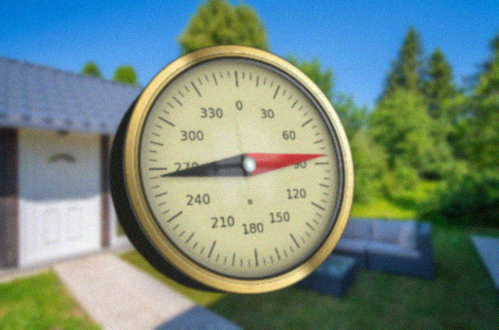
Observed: 85 (°)
